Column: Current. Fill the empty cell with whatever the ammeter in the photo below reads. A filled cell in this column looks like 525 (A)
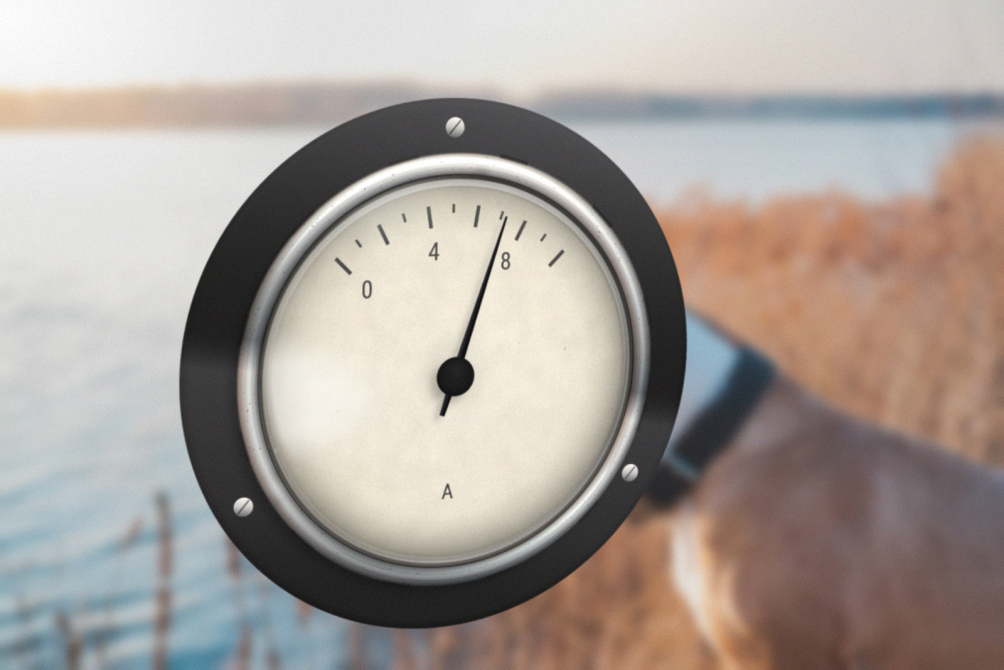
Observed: 7 (A)
